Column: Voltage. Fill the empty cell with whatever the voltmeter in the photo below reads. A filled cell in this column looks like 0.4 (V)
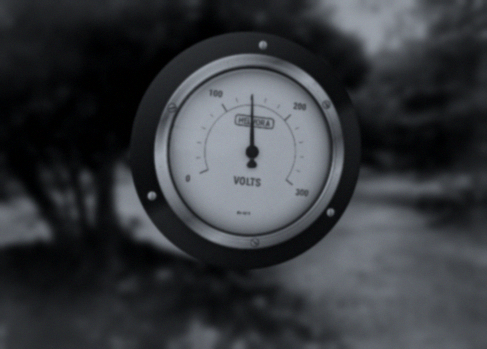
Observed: 140 (V)
